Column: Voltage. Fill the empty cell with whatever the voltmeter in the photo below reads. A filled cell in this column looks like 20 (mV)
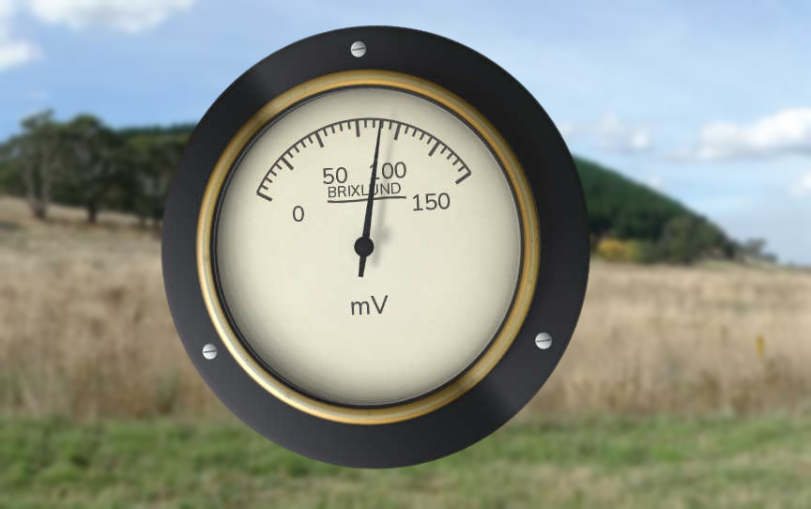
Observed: 90 (mV)
